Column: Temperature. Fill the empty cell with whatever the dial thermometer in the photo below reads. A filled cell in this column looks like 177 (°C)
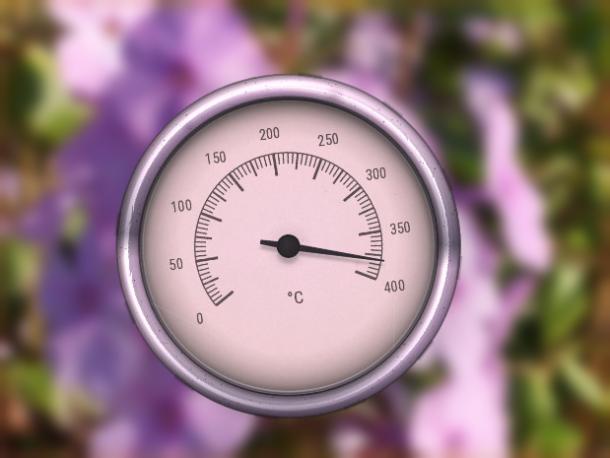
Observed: 380 (°C)
